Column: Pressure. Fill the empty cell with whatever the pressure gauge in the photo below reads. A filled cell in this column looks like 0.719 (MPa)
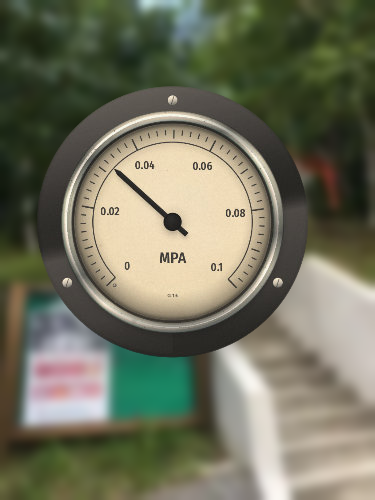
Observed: 0.032 (MPa)
